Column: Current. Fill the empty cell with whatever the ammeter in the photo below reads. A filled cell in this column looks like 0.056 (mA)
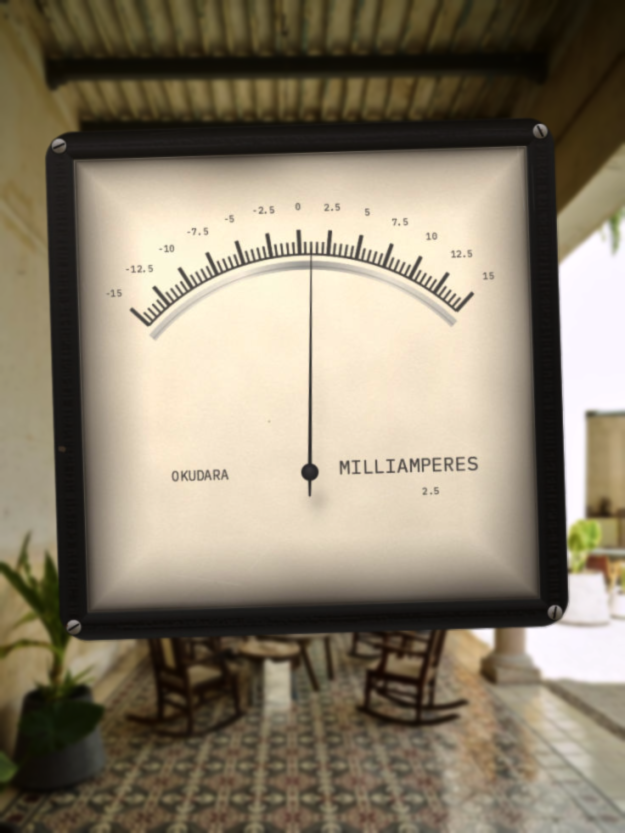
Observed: 1 (mA)
